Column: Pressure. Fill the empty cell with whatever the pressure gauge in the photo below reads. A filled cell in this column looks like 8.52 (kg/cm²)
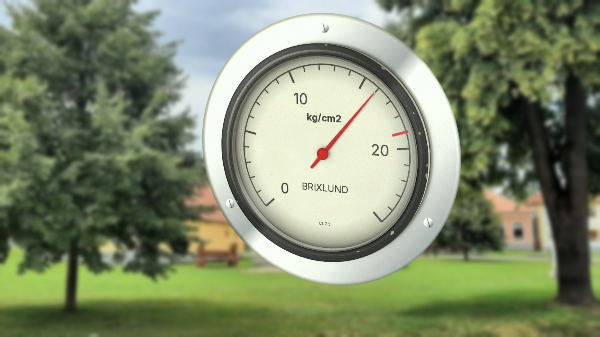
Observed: 16 (kg/cm²)
